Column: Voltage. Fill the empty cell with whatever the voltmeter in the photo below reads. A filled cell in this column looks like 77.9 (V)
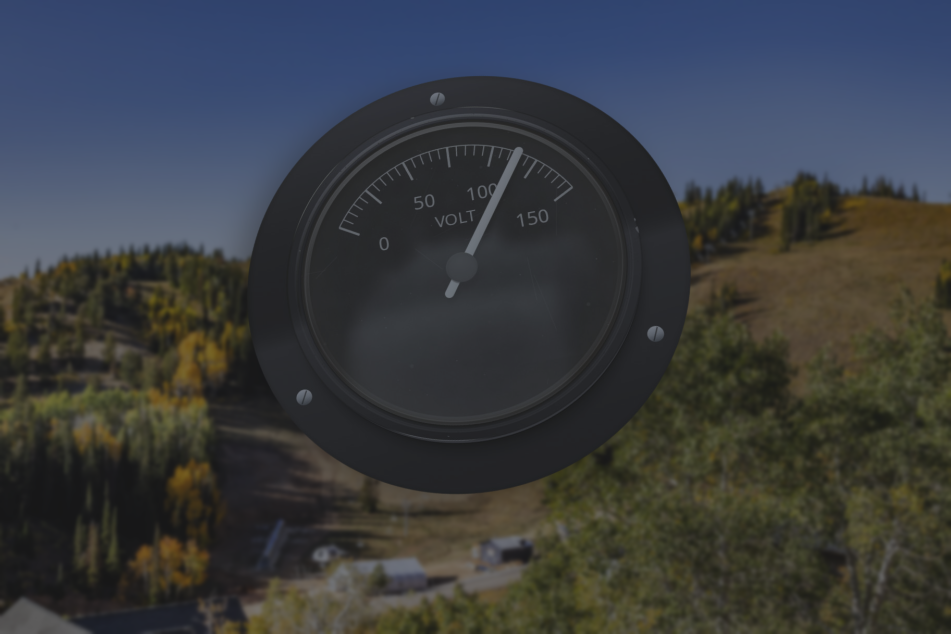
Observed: 115 (V)
